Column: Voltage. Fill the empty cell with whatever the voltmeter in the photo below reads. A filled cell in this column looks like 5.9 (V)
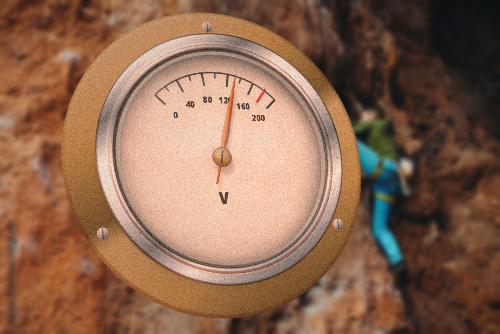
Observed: 130 (V)
